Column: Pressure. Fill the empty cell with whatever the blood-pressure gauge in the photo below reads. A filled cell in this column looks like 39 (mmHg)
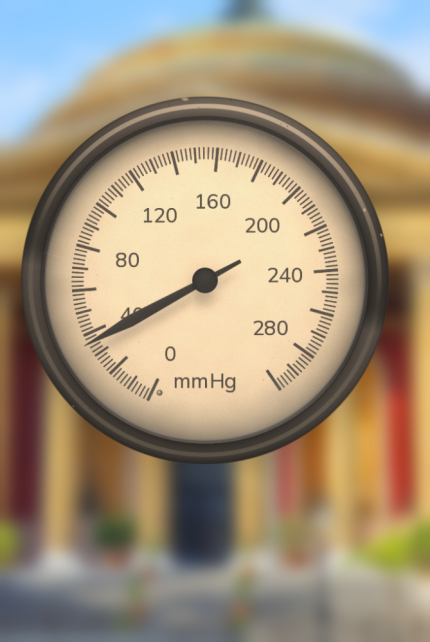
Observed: 36 (mmHg)
